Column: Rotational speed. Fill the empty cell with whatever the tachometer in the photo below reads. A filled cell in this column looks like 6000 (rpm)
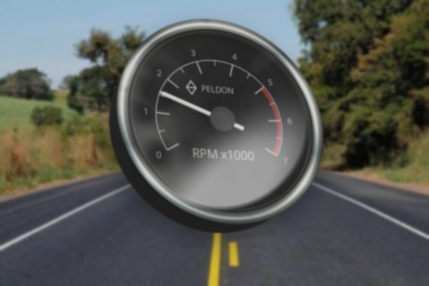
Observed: 1500 (rpm)
